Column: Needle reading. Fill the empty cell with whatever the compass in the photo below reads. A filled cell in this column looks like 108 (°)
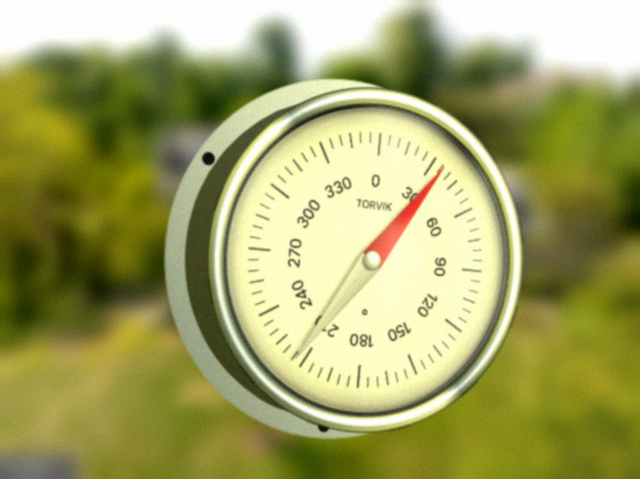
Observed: 35 (°)
